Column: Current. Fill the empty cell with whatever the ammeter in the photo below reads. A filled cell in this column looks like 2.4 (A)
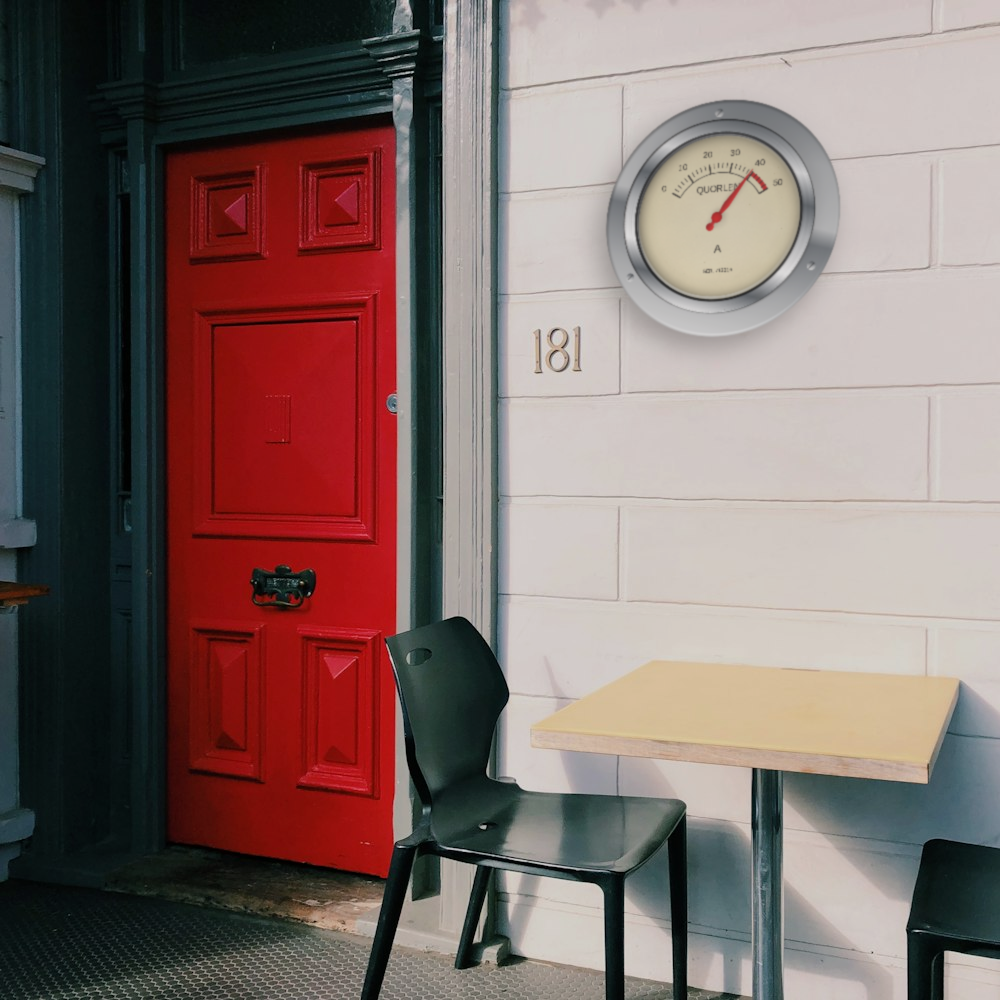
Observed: 40 (A)
